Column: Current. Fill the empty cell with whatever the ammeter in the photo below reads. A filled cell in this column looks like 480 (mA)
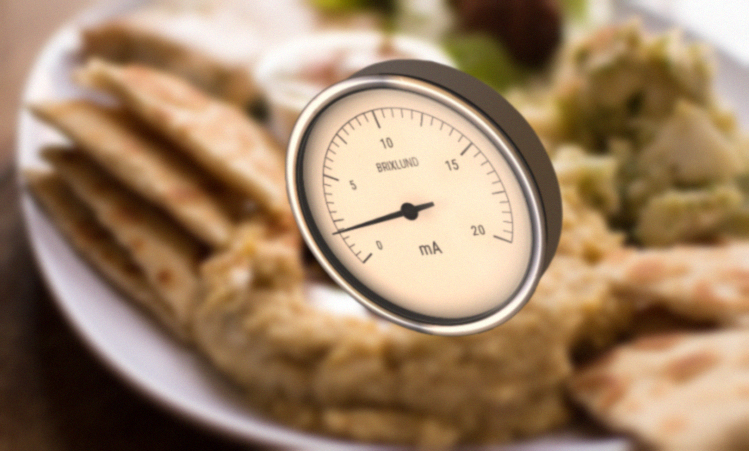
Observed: 2 (mA)
